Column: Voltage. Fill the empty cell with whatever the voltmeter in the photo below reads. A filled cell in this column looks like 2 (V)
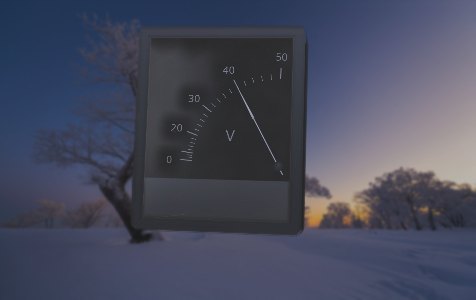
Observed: 40 (V)
